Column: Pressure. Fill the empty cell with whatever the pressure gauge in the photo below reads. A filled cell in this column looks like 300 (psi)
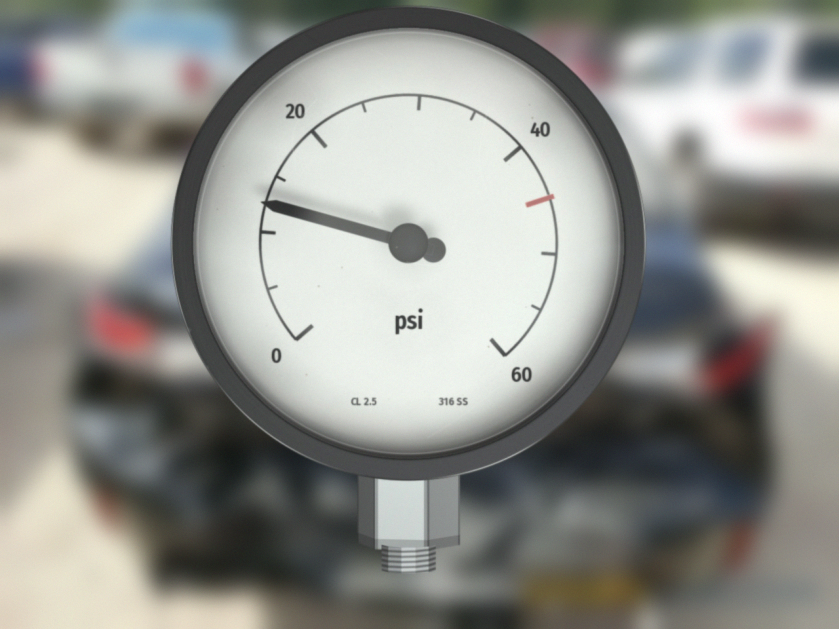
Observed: 12.5 (psi)
